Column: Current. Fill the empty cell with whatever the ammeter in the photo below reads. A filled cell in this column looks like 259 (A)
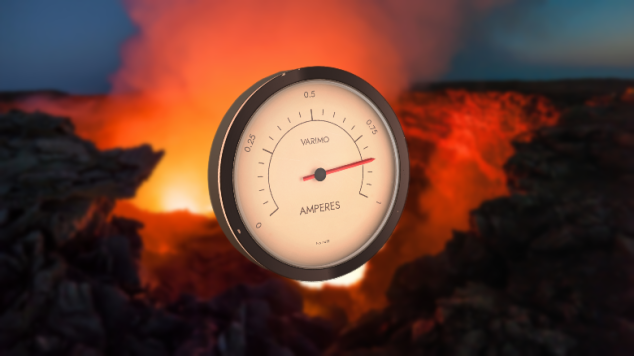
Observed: 0.85 (A)
